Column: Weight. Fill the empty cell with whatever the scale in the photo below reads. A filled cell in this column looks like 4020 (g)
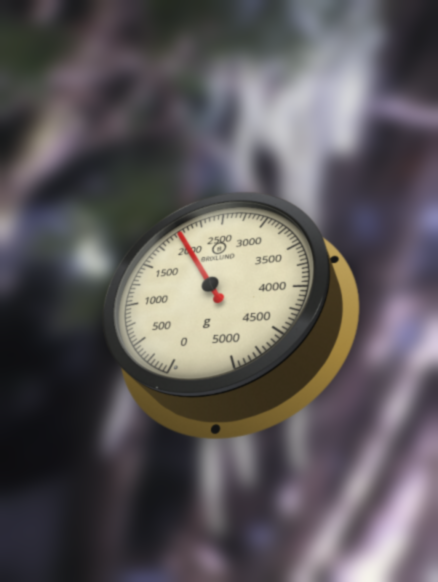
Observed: 2000 (g)
